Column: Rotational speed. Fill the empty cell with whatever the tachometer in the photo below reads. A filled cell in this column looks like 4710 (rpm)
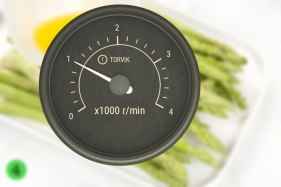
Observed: 1000 (rpm)
